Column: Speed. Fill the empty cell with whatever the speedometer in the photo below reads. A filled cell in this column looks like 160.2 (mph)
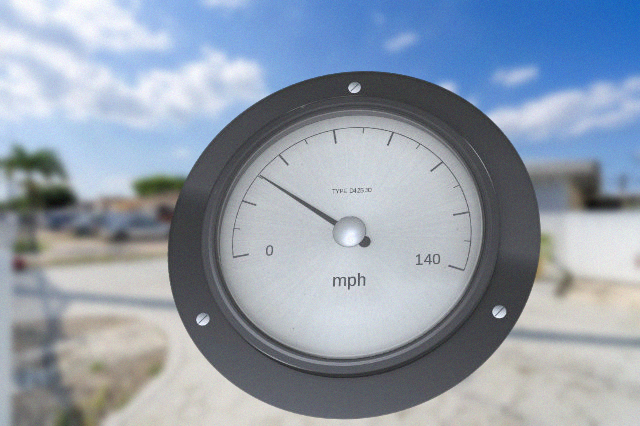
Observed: 30 (mph)
